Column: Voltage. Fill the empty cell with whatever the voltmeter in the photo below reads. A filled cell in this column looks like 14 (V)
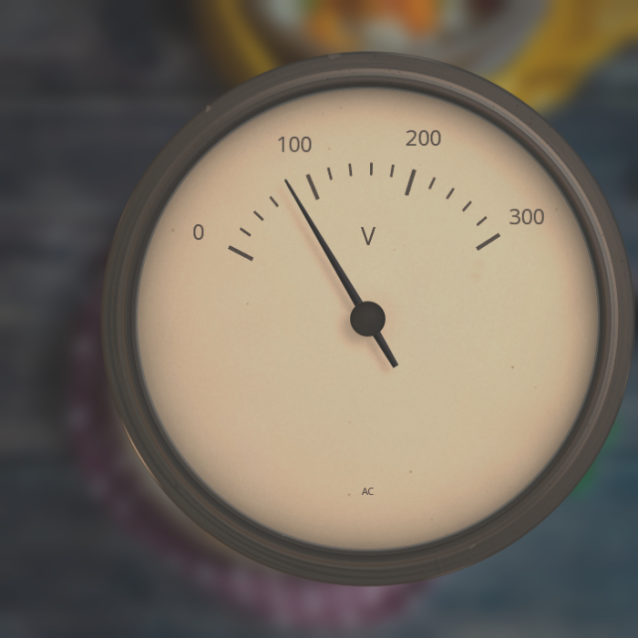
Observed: 80 (V)
